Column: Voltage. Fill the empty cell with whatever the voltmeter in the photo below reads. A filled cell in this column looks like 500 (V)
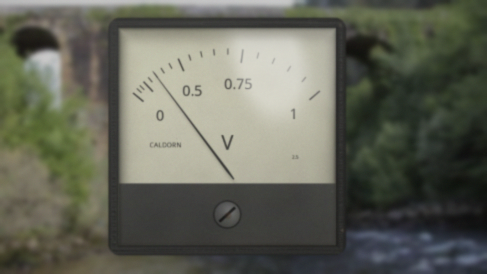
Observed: 0.35 (V)
